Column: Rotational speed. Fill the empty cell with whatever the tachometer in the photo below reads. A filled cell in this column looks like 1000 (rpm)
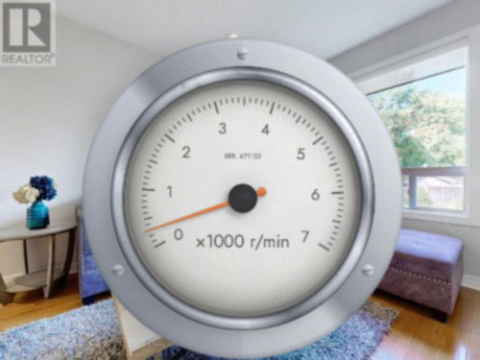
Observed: 300 (rpm)
